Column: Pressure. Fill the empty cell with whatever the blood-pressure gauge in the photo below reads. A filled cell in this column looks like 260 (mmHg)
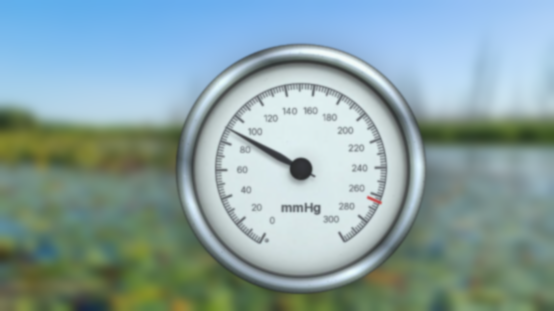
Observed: 90 (mmHg)
